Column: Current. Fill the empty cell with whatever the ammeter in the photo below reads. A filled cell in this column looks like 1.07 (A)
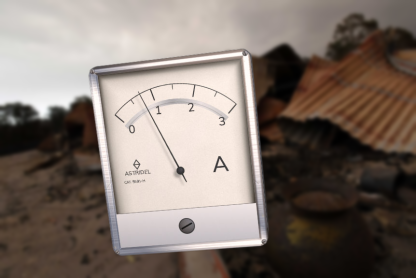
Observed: 0.75 (A)
